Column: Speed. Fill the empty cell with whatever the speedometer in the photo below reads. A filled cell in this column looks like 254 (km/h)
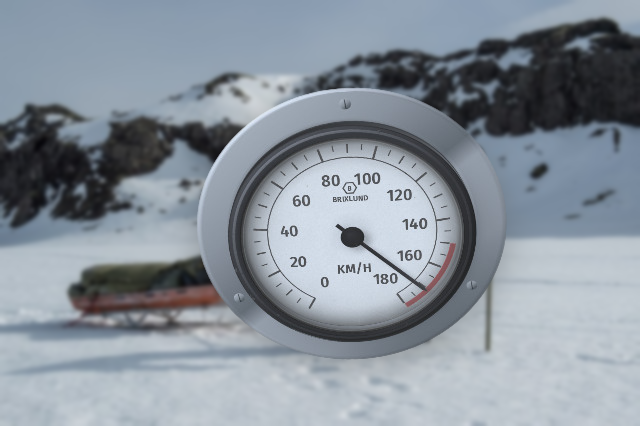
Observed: 170 (km/h)
